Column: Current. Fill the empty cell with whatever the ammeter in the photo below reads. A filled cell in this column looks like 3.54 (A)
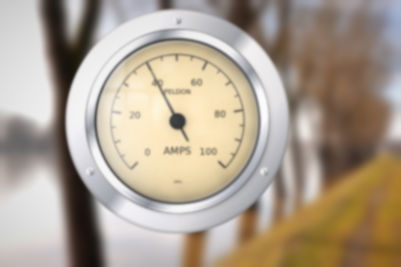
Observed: 40 (A)
